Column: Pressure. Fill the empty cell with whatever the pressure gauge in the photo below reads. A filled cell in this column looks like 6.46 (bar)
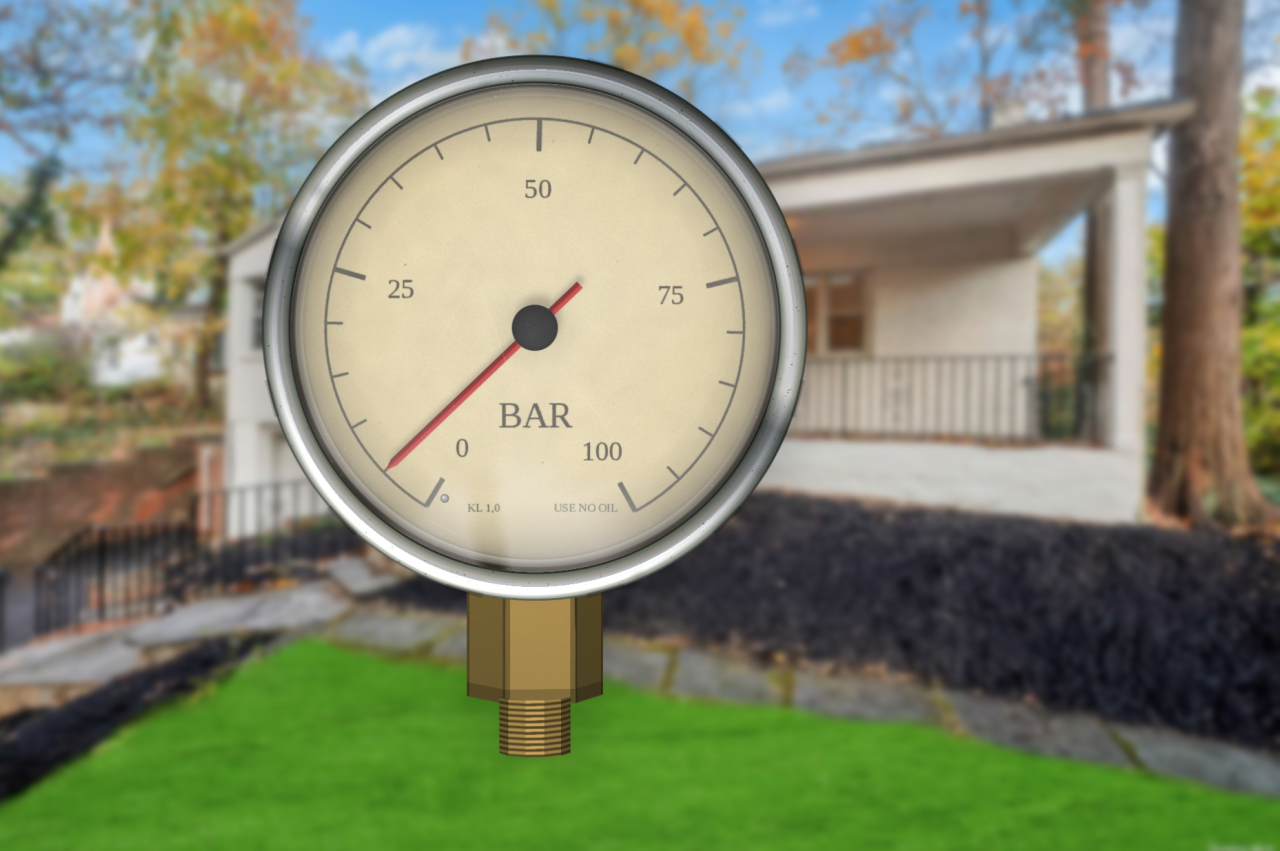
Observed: 5 (bar)
